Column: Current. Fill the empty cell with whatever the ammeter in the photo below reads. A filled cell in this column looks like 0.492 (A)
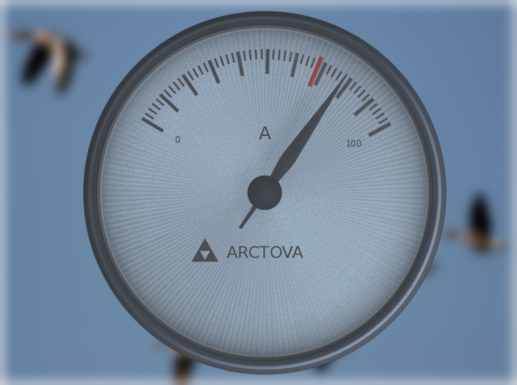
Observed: 78 (A)
